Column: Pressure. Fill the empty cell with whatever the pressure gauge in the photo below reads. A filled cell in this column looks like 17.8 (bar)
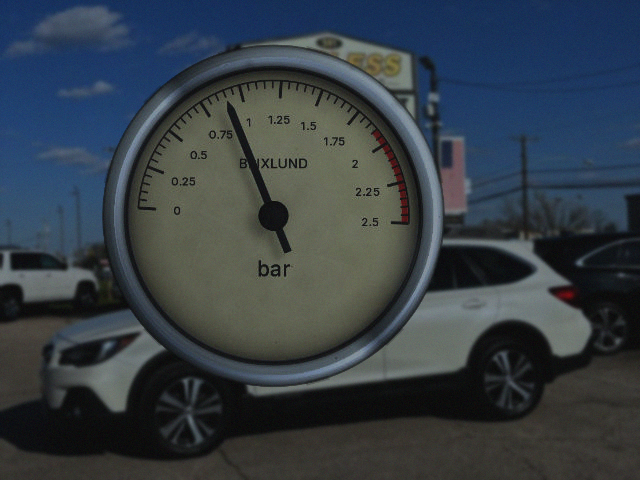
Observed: 0.9 (bar)
